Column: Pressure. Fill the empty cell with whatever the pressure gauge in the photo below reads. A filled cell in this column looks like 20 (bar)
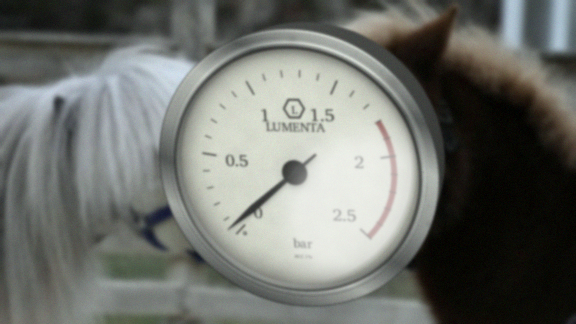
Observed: 0.05 (bar)
